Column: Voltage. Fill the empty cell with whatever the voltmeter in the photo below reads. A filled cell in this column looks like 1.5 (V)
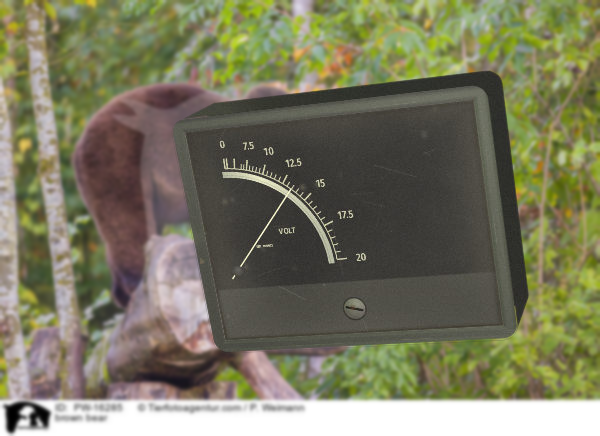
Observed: 13.5 (V)
